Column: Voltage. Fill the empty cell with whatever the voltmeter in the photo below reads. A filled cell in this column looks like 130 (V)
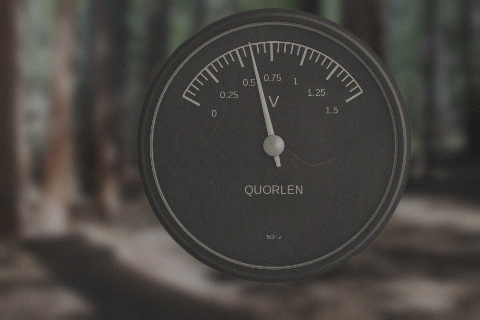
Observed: 0.6 (V)
